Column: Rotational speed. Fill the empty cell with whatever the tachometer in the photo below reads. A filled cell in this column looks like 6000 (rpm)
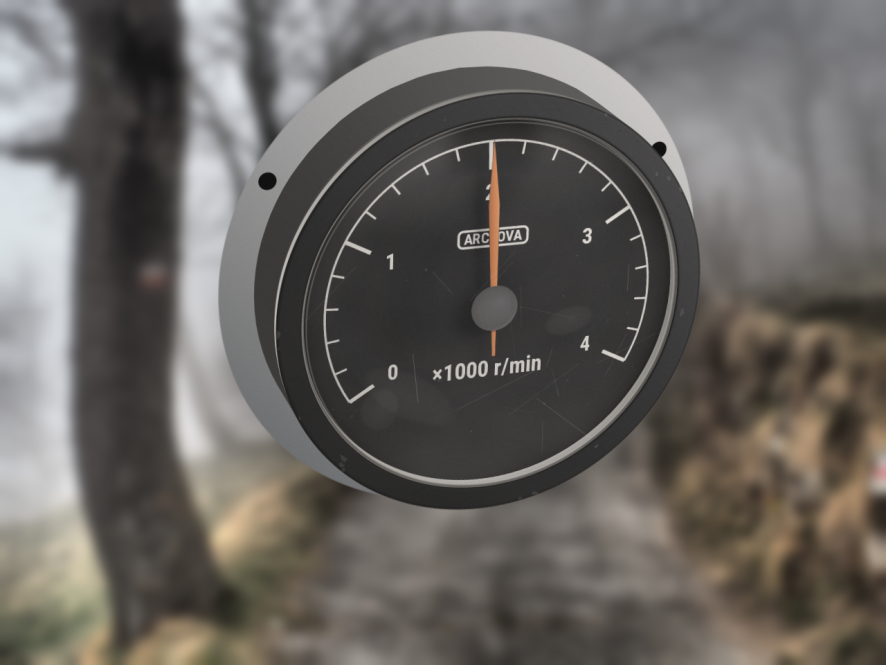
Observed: 2000 (rpm)
